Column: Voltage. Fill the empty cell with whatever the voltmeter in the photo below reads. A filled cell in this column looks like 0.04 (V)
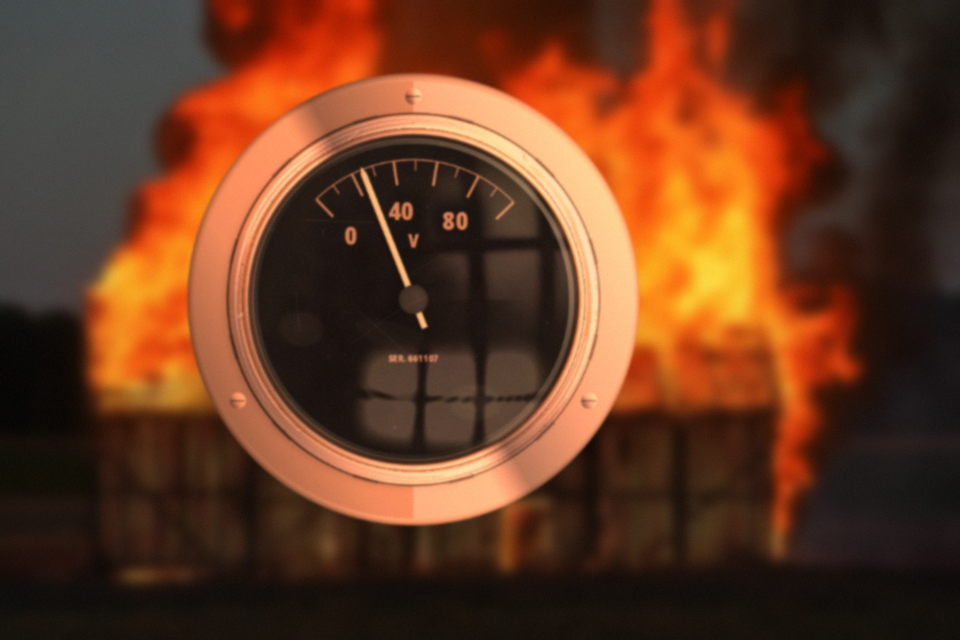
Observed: 25 (V)
